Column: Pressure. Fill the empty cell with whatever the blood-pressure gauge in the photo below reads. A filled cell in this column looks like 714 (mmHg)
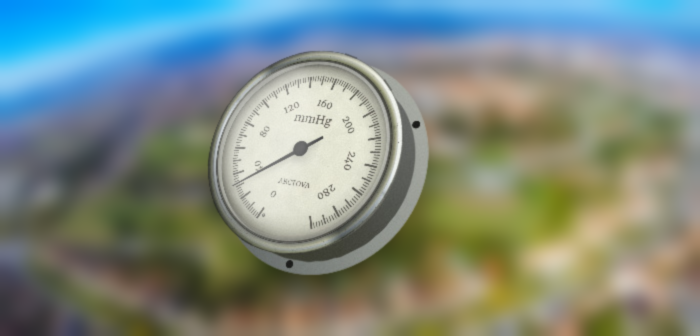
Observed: 30 (mmHg)
